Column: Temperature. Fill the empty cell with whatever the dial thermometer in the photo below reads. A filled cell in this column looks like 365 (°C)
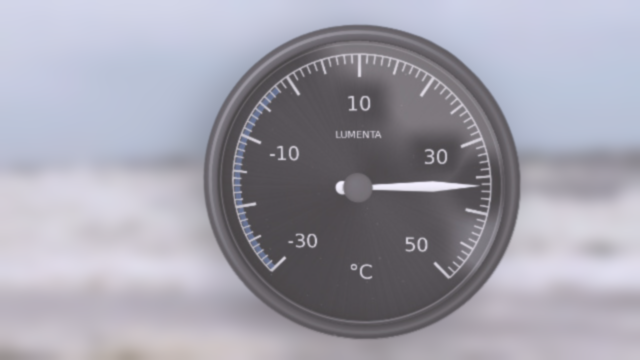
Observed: 36 (°C)
